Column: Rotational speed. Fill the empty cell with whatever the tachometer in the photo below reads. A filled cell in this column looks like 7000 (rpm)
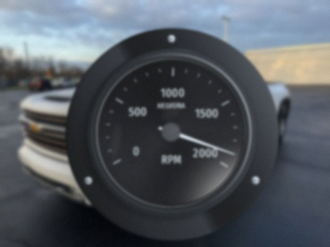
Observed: 1900 (rpm)
